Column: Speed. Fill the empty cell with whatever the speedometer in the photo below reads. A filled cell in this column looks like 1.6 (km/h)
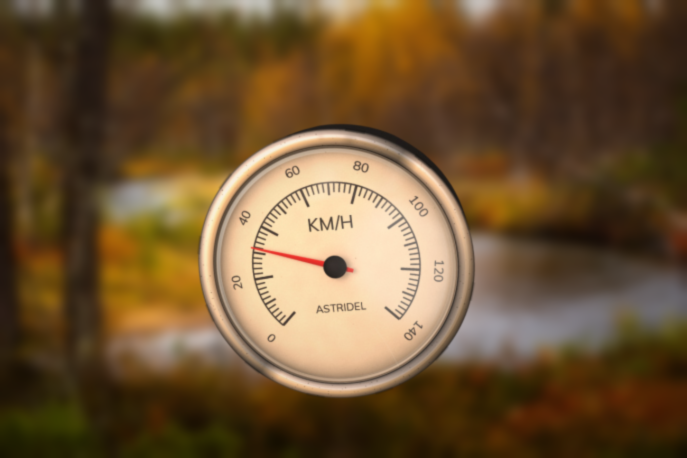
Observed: 32 (km/h)
